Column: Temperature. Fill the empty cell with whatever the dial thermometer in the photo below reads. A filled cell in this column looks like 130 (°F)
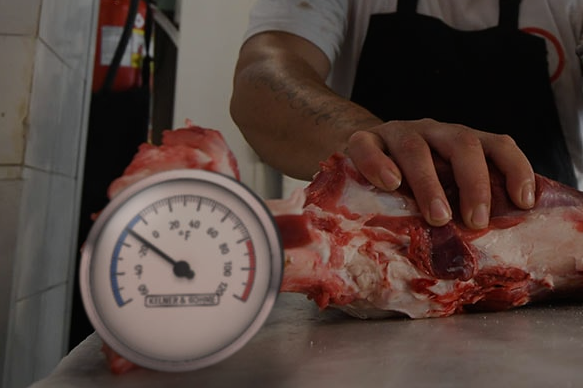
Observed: -10 (°F)
